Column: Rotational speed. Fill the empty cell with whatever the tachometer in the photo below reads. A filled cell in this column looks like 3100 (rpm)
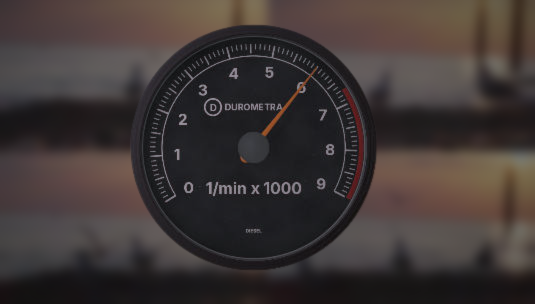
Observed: 6000 (rpm)
